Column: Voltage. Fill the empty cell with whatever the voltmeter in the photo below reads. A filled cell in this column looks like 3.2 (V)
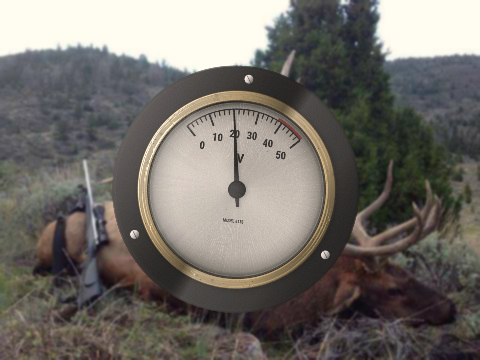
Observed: 20 (V)
